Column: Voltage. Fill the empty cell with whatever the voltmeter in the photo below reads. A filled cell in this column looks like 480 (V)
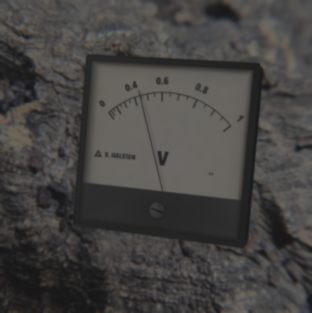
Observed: 0.45 (V)
